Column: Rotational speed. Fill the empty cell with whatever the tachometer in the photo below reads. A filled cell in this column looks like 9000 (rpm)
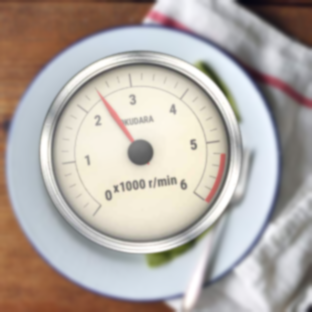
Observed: 2400 (rpm)
